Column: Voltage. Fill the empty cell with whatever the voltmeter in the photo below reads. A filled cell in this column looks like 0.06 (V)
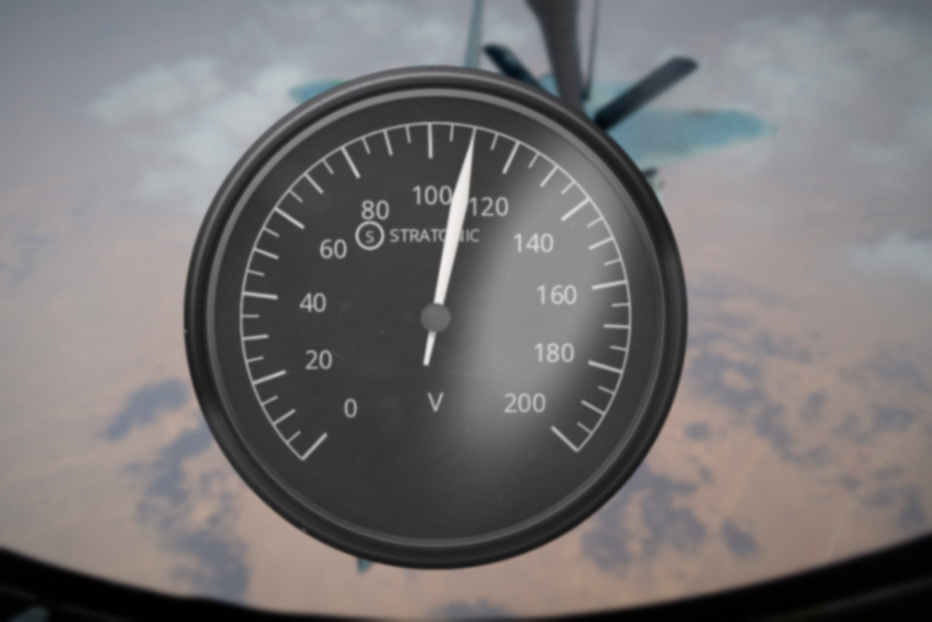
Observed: 110 (V)
